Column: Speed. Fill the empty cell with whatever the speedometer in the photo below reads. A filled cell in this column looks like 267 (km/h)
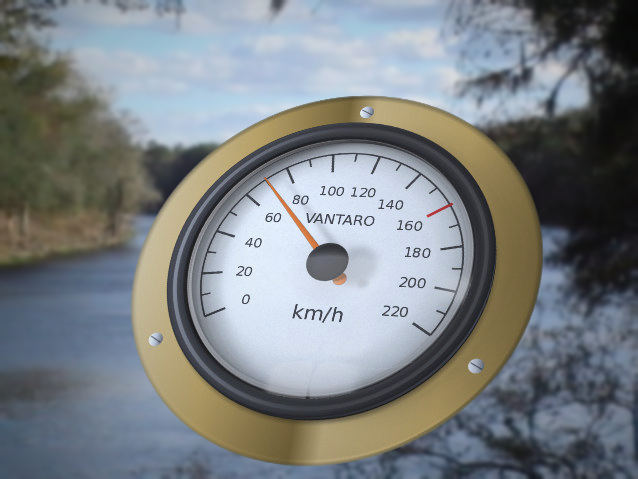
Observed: 70 (km/h)
